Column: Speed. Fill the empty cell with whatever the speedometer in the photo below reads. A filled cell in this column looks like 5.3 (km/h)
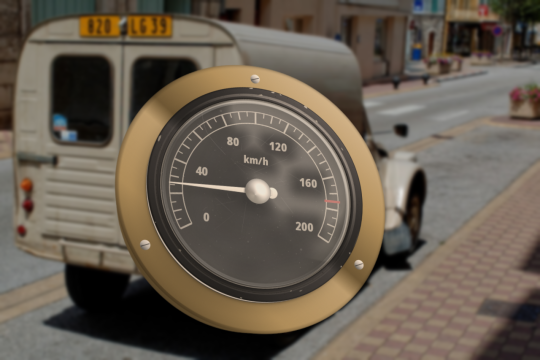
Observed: 25 (km/h)
